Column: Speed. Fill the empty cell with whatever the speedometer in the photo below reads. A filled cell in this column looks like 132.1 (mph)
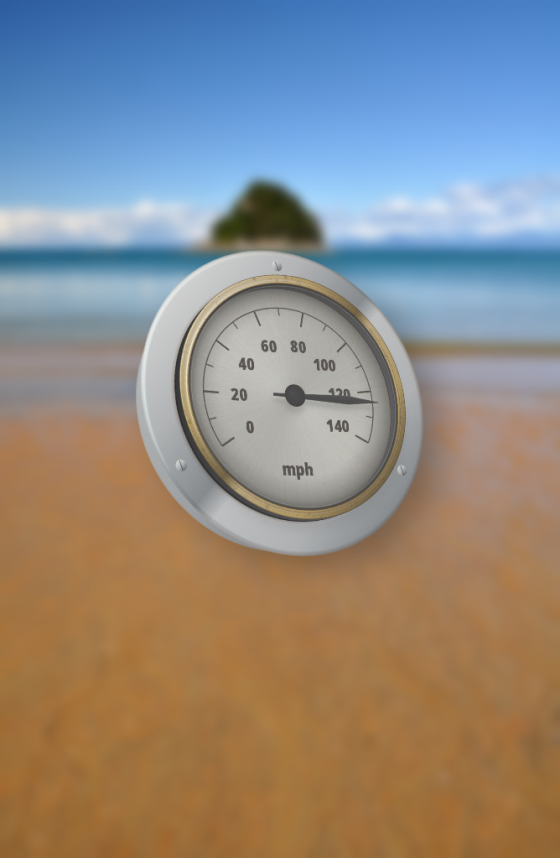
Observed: 125 (mph)
